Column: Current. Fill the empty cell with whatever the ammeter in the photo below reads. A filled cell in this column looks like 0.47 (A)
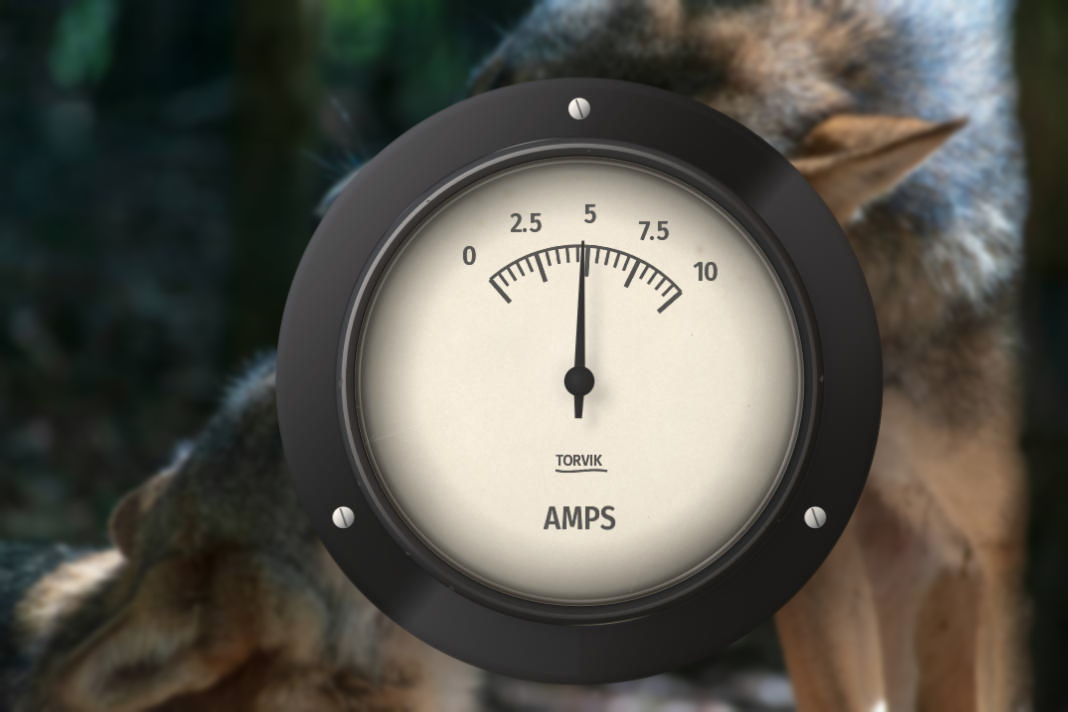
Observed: 4.75 (A)
